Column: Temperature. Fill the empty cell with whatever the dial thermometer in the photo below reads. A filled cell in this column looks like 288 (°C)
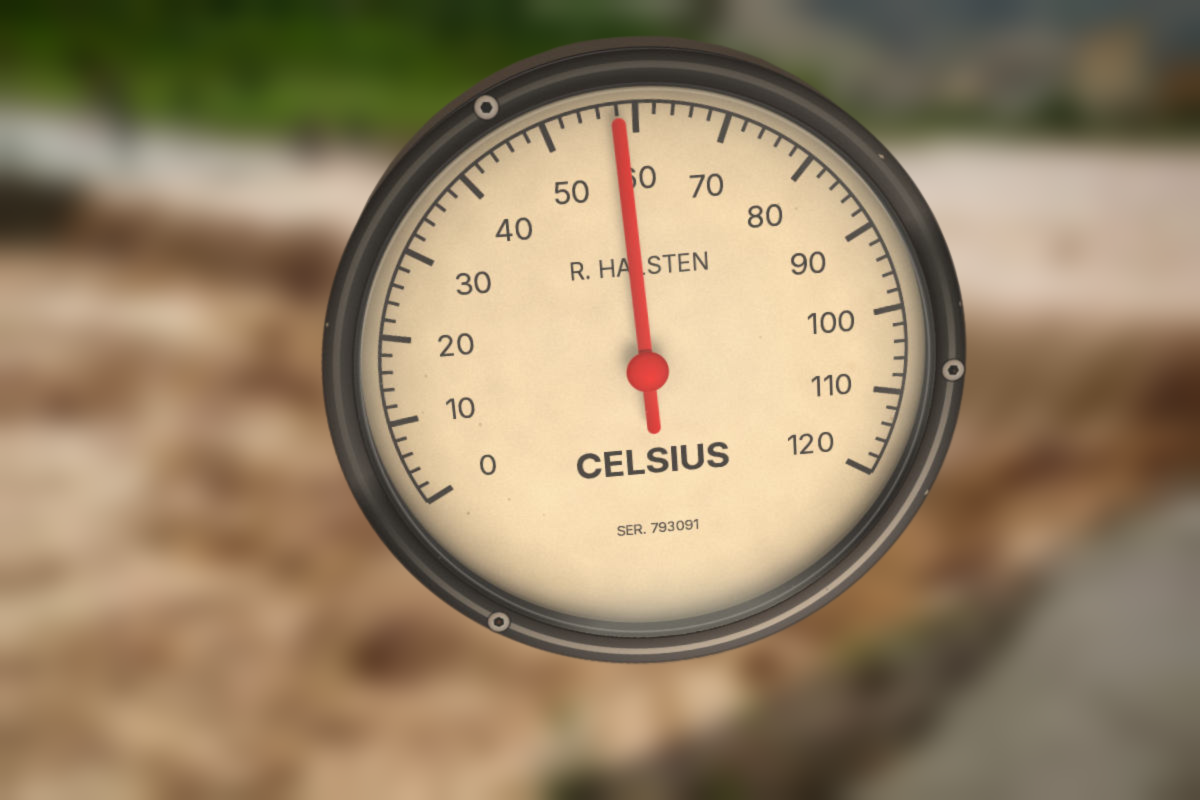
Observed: 58 (°C)
